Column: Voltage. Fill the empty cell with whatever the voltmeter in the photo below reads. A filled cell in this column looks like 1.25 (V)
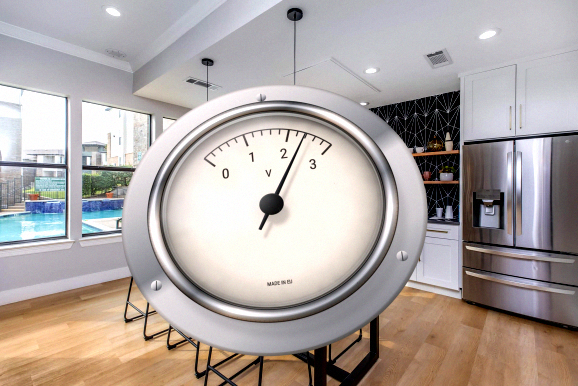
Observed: 2.4 (V)
